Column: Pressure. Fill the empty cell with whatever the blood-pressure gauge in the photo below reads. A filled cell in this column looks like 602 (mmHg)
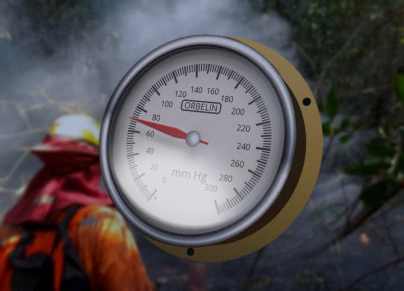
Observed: 70 (mmHg)
